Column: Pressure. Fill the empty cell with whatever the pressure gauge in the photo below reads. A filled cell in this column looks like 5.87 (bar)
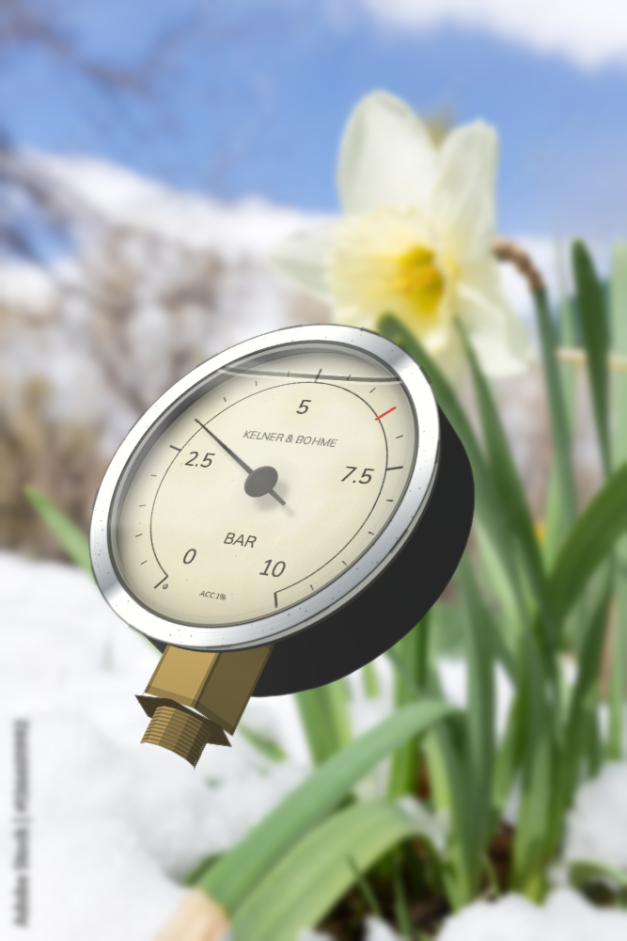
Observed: 3 (bar)
